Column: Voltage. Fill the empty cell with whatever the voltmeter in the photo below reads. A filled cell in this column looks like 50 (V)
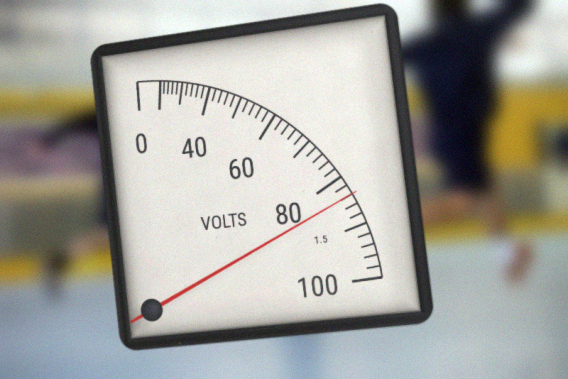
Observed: 84 (V)
